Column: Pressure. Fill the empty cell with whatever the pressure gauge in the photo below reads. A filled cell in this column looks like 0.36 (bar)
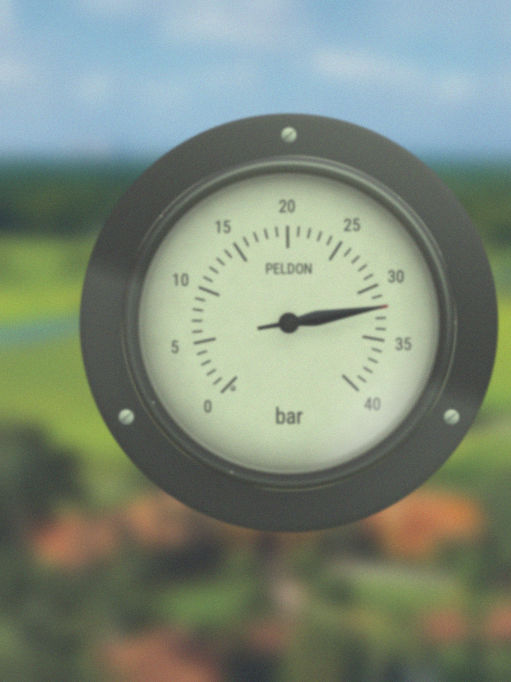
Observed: 32 (bar)
